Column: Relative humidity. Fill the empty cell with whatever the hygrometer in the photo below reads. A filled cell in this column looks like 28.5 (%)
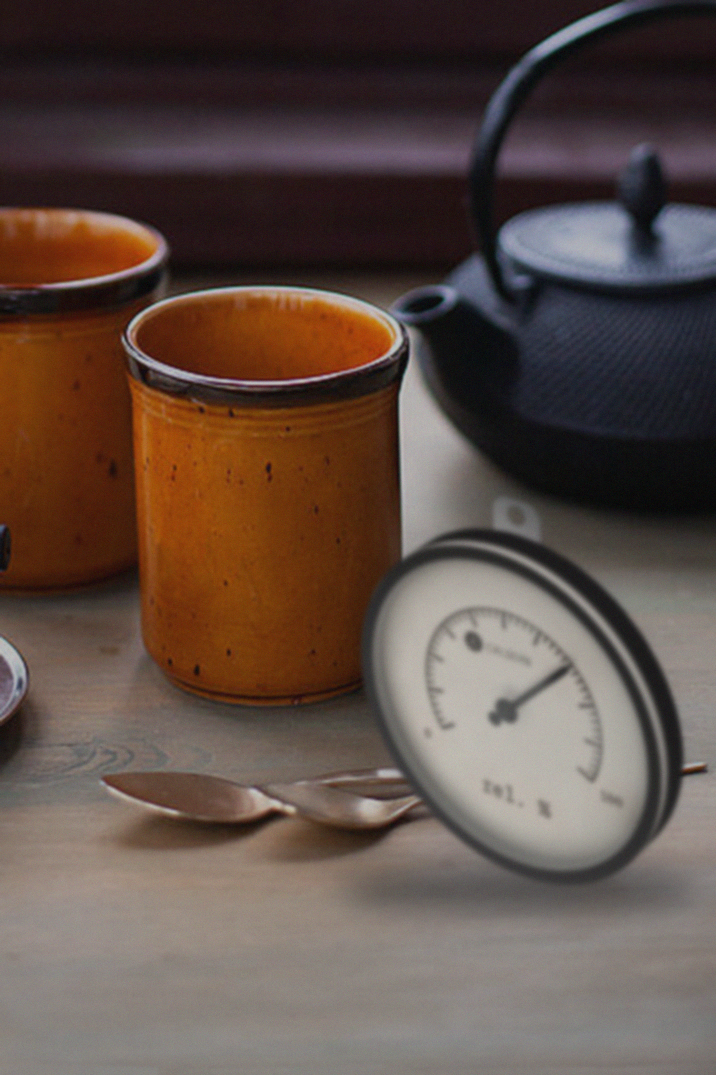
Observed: 70 (%)
